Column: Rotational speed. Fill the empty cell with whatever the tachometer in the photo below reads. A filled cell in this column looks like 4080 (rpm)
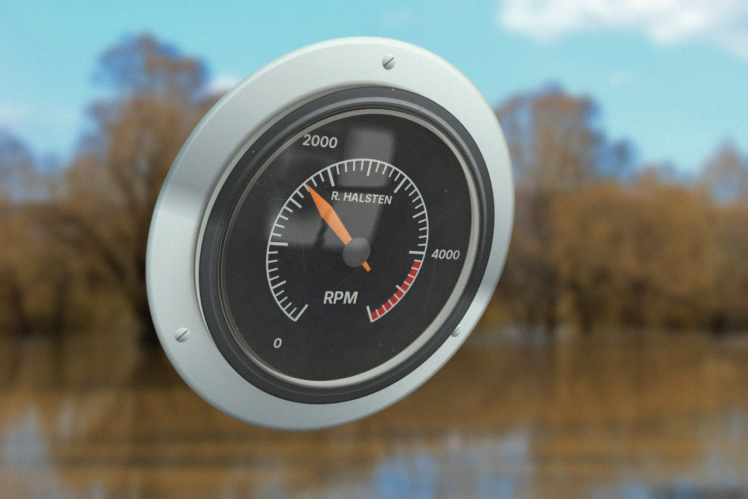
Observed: 1700 (rpm)
